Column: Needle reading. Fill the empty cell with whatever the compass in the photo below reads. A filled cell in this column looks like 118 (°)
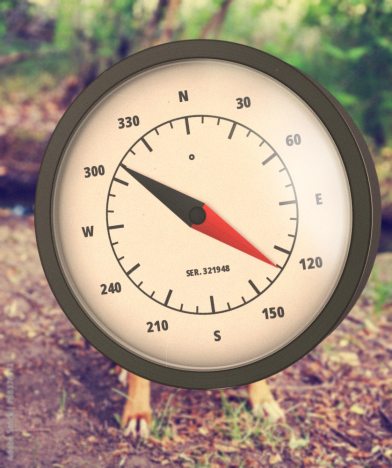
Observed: 130 (°)
